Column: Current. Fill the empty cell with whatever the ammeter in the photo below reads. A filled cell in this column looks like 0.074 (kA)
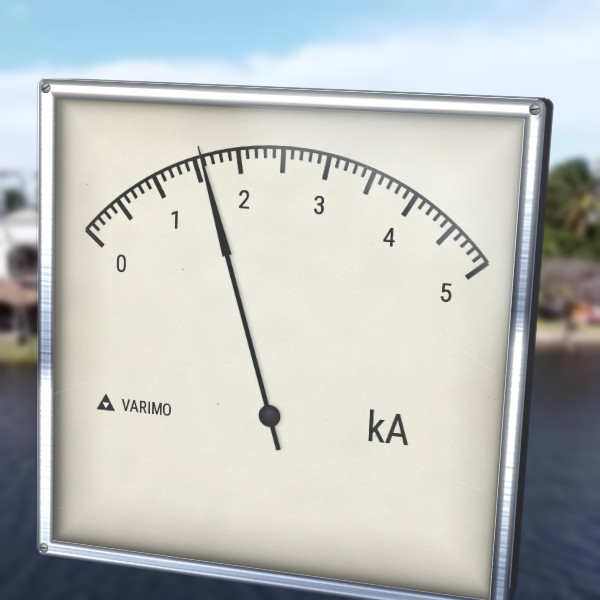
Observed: 1.6 (kA)
